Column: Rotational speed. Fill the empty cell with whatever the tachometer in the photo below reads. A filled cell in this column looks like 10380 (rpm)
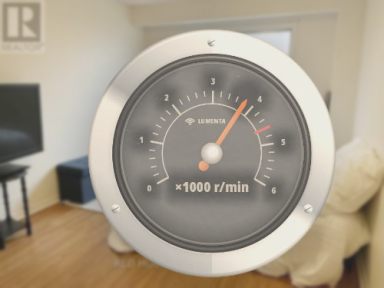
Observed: 3800 (rpm)
